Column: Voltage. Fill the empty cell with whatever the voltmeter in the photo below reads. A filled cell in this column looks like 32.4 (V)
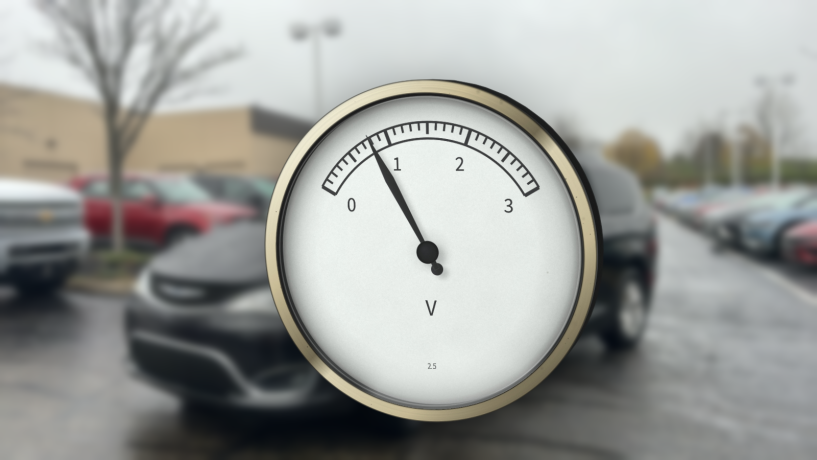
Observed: 0.8 (V)
